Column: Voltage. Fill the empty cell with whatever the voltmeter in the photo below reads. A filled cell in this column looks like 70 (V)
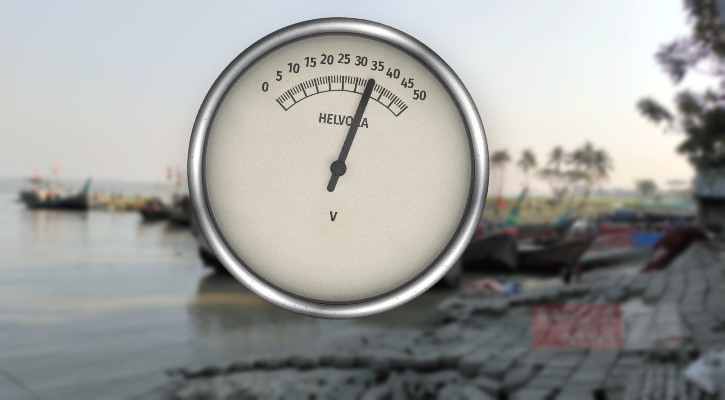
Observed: 35 (V)
